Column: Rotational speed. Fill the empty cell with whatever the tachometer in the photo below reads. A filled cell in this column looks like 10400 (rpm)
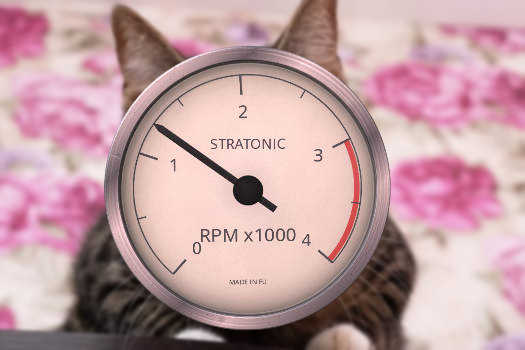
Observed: 1250 (rpm)
